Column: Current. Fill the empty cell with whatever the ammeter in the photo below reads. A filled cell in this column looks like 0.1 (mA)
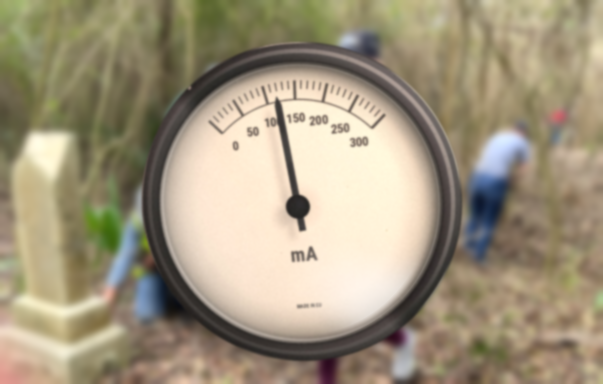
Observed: 120 (mA)
